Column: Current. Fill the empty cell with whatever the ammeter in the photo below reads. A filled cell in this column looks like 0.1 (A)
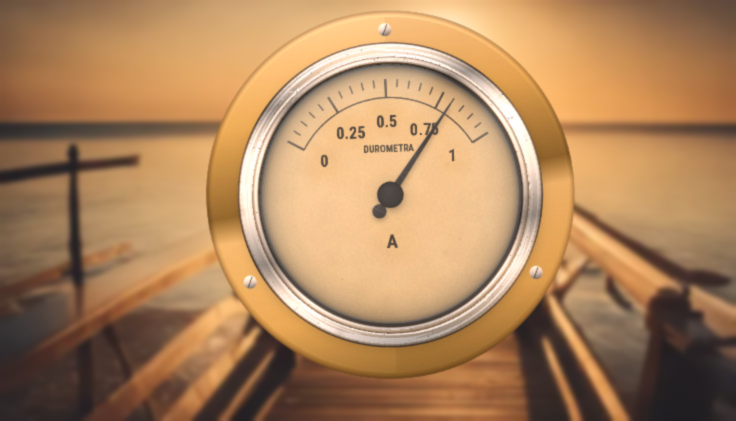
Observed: 0.8 (A)
